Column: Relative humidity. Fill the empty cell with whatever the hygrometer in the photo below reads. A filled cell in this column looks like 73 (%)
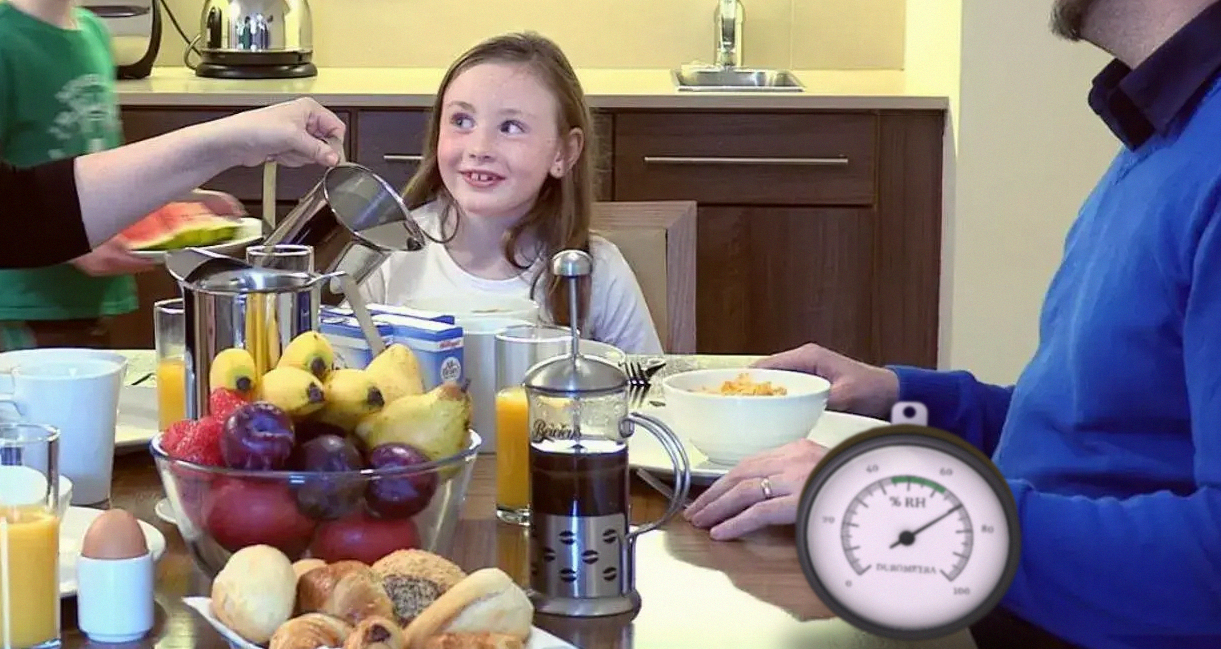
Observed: 70 (%)
